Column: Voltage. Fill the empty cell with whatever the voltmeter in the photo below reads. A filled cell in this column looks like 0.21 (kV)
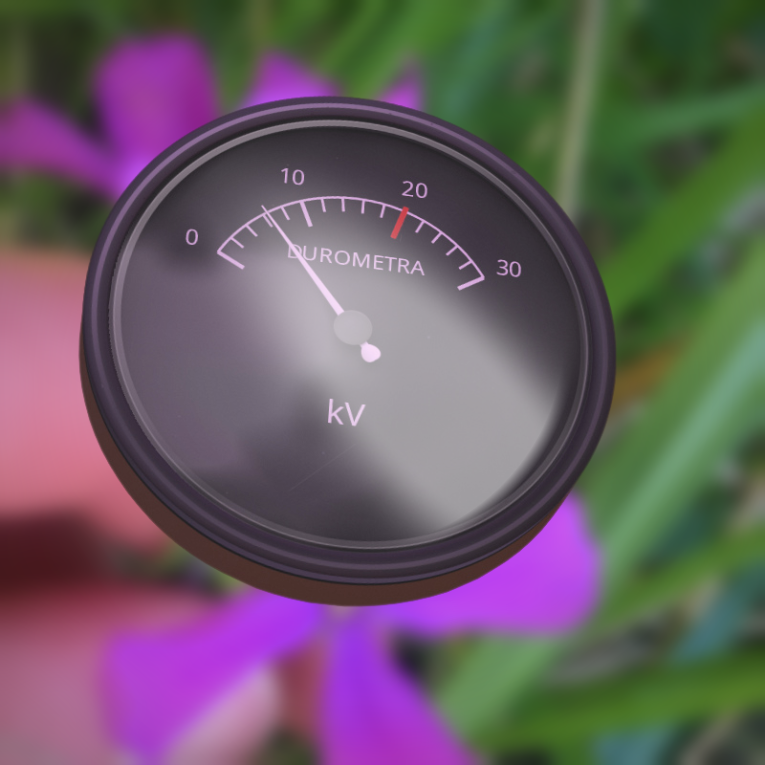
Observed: 6 (kV)
